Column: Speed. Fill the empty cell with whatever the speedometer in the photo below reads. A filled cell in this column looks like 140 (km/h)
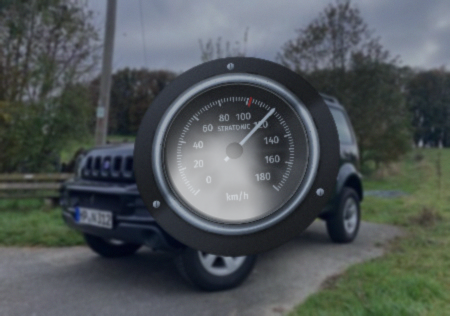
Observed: 120 (km/h)
